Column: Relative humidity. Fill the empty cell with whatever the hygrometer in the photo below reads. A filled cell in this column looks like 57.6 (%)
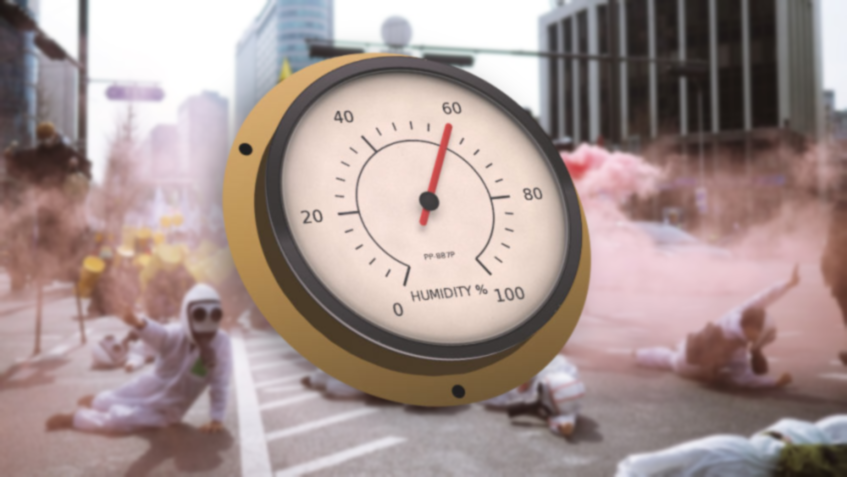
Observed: 60 (%)
